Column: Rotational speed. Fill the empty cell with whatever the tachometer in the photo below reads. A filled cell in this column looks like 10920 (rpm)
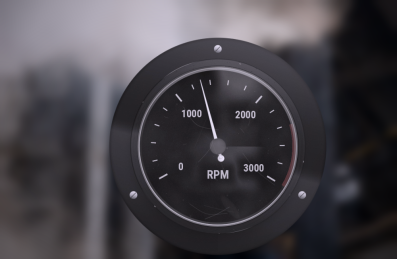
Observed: 1300 (rpm)
